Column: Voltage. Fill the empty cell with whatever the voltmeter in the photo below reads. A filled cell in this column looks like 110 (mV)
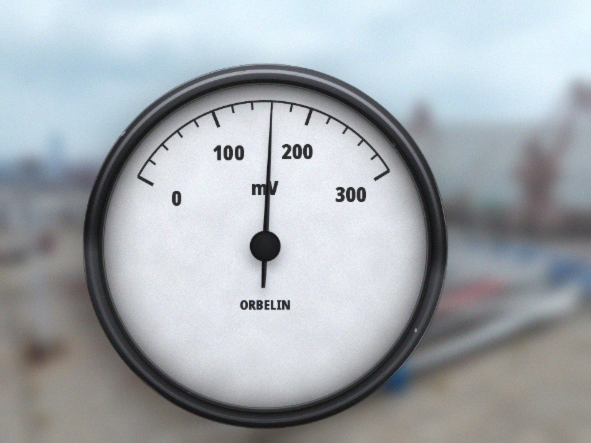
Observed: 160 (mV)
